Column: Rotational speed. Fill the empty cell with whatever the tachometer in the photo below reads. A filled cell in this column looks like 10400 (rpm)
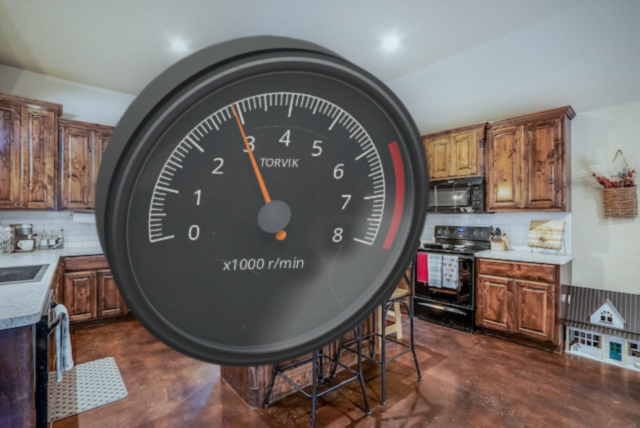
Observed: 2900 (rpm)
